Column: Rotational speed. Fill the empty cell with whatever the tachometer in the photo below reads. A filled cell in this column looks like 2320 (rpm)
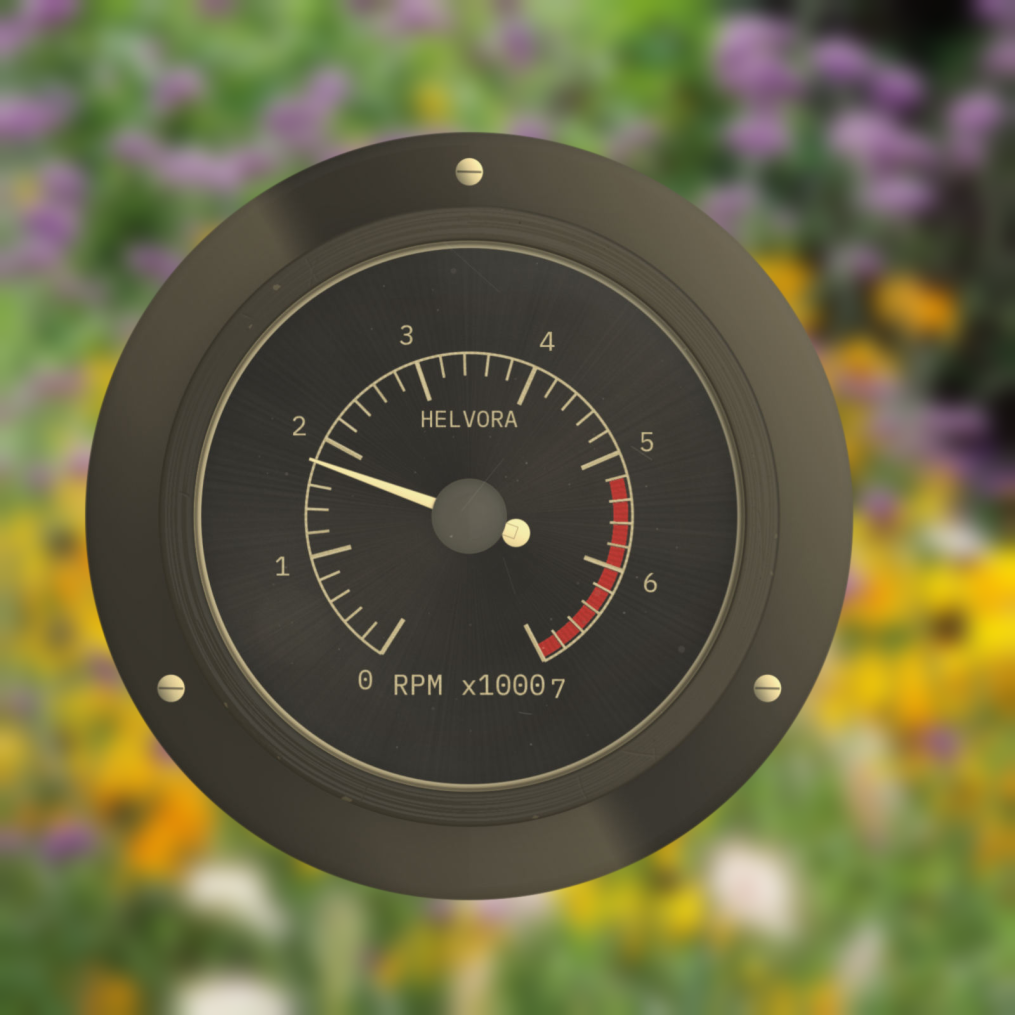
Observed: 1800 (rpm)
